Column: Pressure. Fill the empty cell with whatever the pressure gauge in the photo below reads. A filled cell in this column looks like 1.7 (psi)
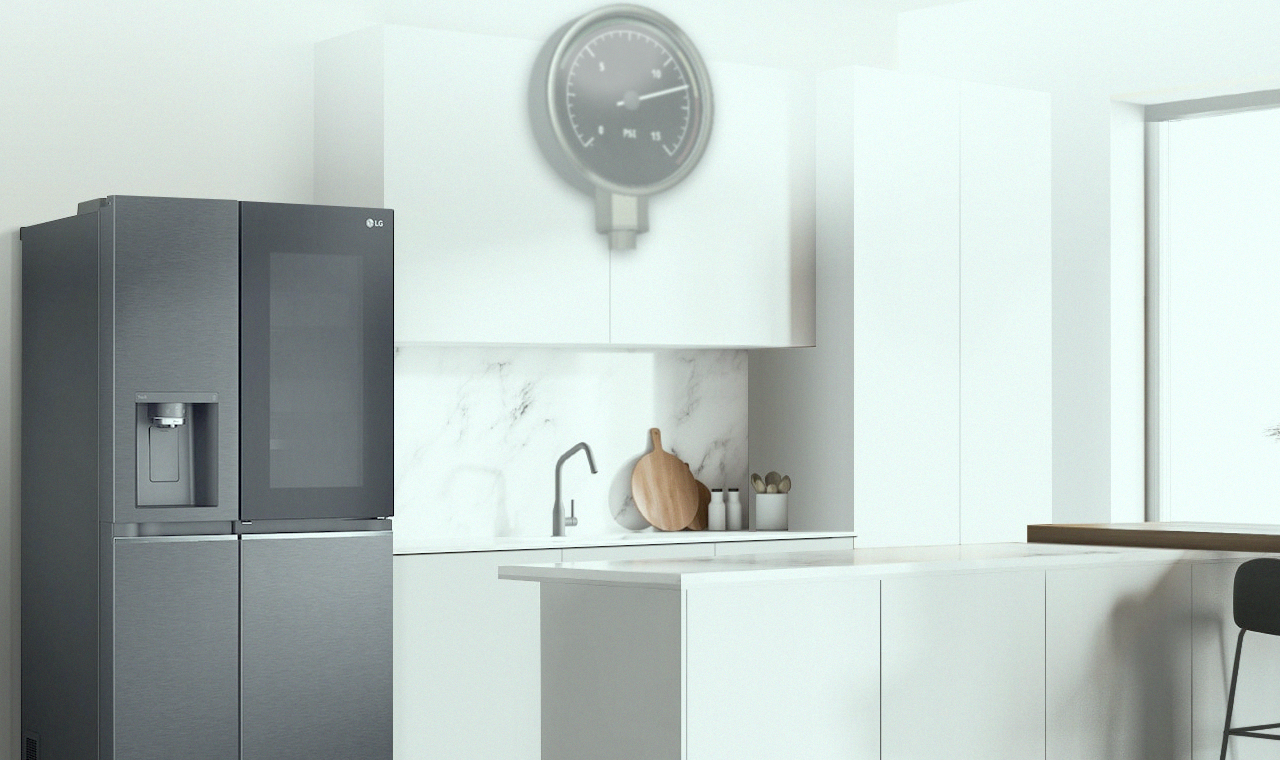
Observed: 11.5 (psi)
